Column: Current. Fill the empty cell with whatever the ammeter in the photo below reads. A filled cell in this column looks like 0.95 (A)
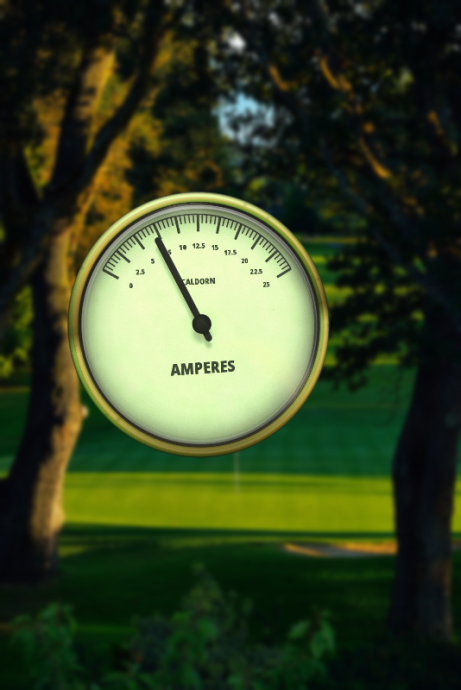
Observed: 7 (A)
